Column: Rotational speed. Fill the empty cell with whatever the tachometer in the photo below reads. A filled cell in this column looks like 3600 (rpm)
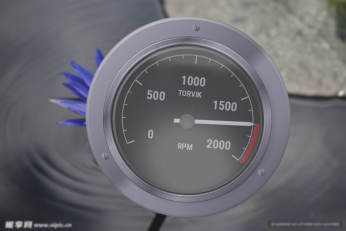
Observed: 1700 (rpm)
